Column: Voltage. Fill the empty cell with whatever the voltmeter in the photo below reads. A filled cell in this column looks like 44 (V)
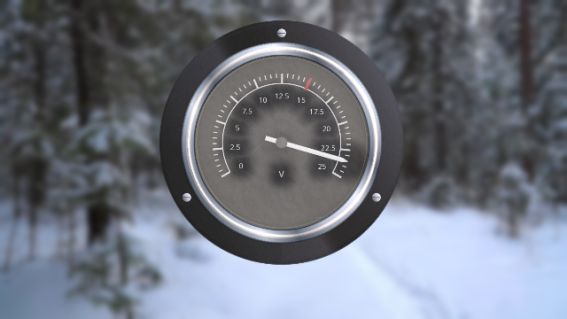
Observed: 23.5 (V)
